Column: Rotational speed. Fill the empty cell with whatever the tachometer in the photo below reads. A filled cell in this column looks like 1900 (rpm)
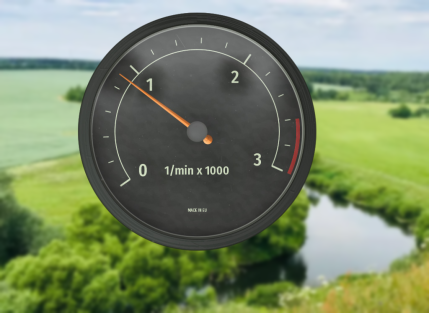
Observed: 900 (rpm)
